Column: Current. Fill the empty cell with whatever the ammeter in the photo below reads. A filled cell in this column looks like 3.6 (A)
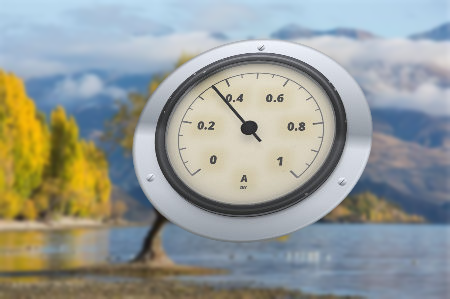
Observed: 0.35 (A)
